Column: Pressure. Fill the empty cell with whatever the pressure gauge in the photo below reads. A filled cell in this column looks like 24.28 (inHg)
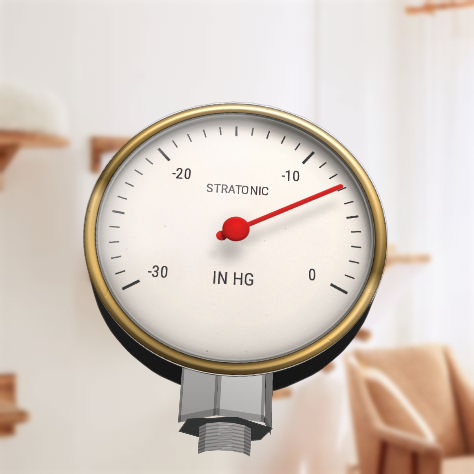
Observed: -7 (inHg)
